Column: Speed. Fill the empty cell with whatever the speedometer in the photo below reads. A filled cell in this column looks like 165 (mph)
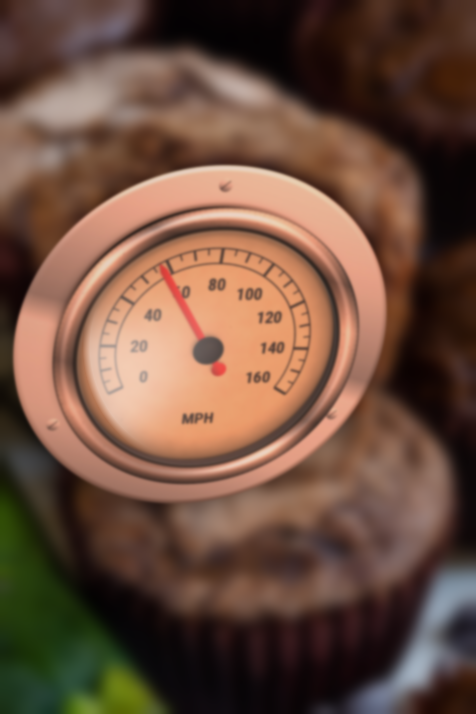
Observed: 57.5 (mph)
